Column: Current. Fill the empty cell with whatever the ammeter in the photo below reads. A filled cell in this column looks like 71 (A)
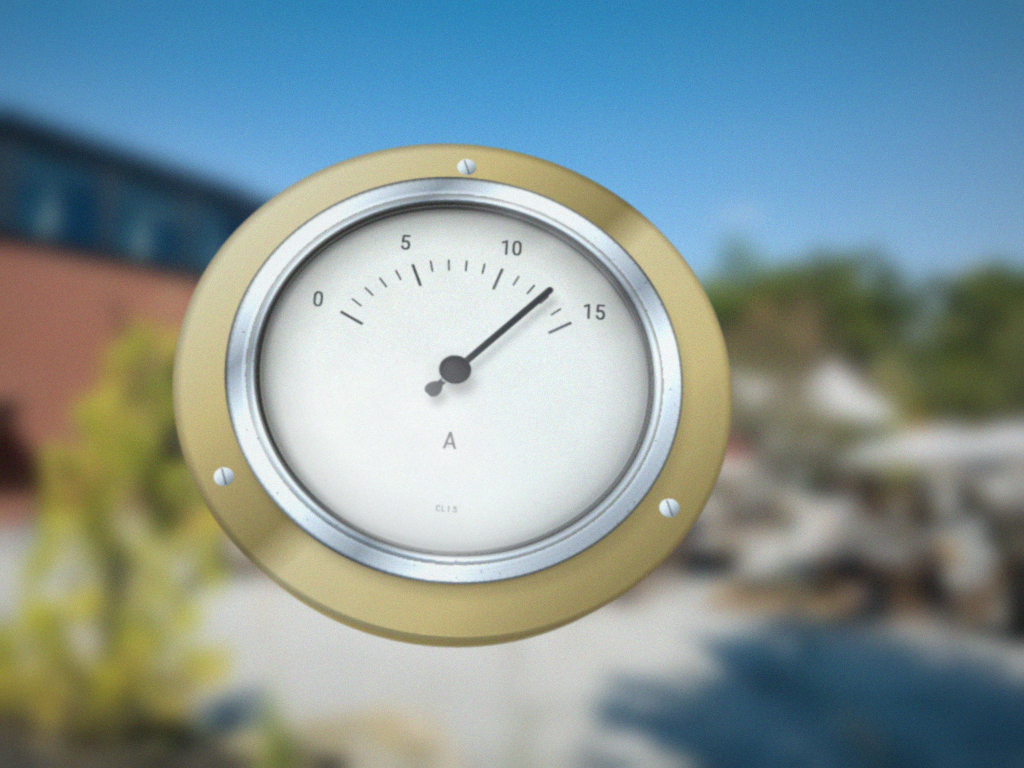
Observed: 13 (A)
